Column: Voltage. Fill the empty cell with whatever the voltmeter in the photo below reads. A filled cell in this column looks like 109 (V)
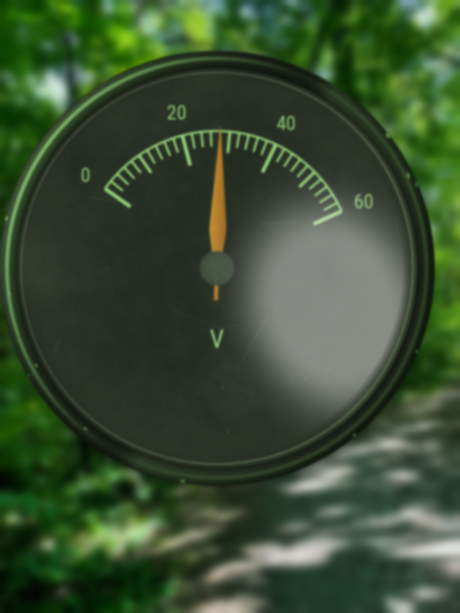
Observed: 28 (V)
